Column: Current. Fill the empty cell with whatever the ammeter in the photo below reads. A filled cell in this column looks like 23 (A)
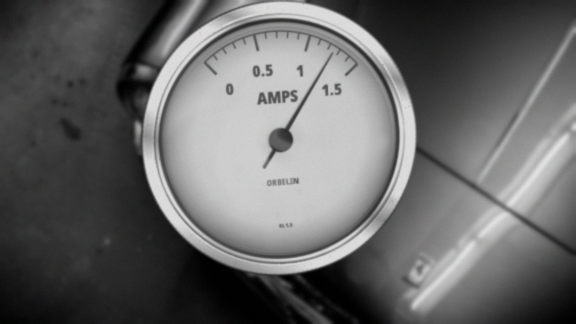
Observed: 1.25 (A)
